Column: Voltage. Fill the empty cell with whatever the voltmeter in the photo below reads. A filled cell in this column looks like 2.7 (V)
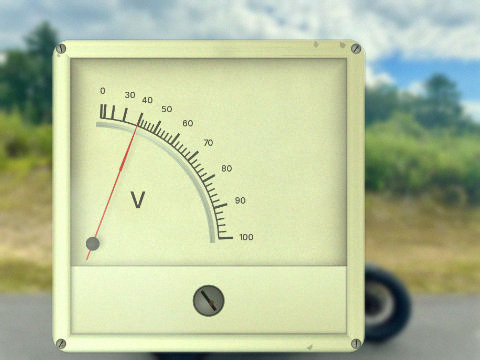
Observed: 40 (V)
